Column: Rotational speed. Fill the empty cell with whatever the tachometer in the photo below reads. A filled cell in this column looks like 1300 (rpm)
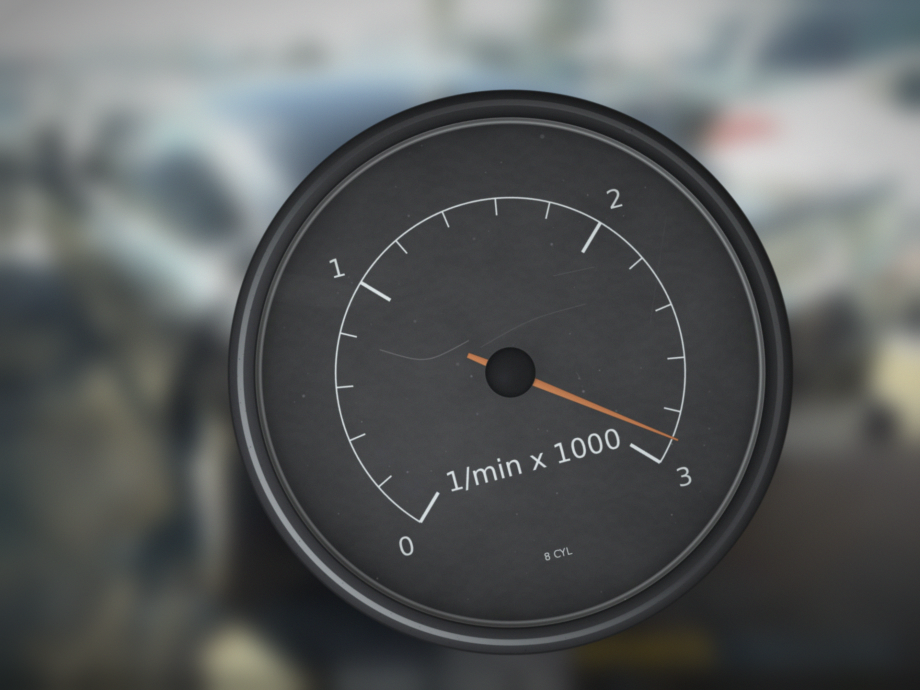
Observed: 2900 (rpm)
